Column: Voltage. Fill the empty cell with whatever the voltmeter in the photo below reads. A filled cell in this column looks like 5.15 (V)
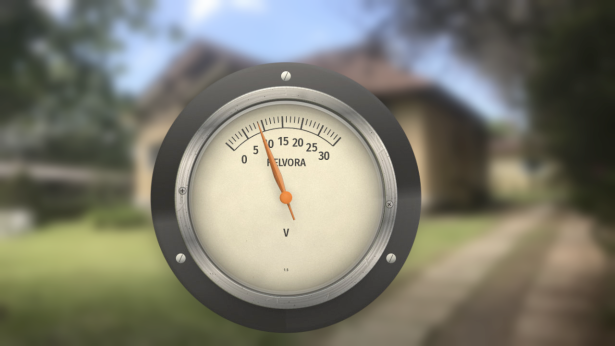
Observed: 9 (V)
